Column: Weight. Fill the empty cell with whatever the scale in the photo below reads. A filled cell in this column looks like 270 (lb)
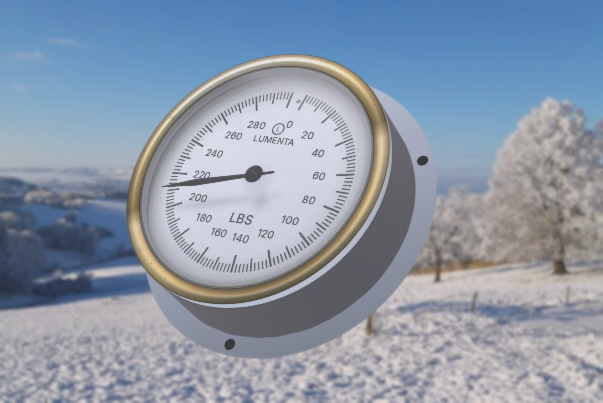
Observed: 210 (lb)
